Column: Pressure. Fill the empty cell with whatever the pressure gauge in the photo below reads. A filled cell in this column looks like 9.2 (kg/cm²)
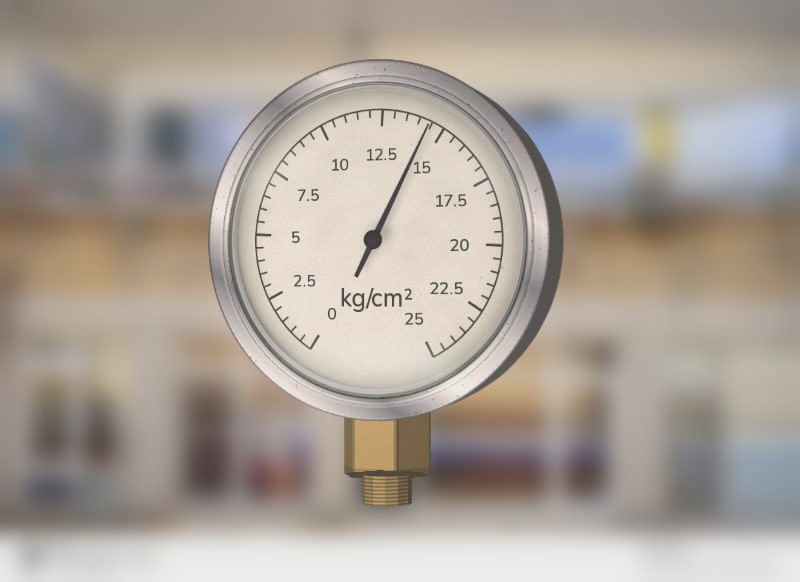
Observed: 14.5 (kg/cm²)
